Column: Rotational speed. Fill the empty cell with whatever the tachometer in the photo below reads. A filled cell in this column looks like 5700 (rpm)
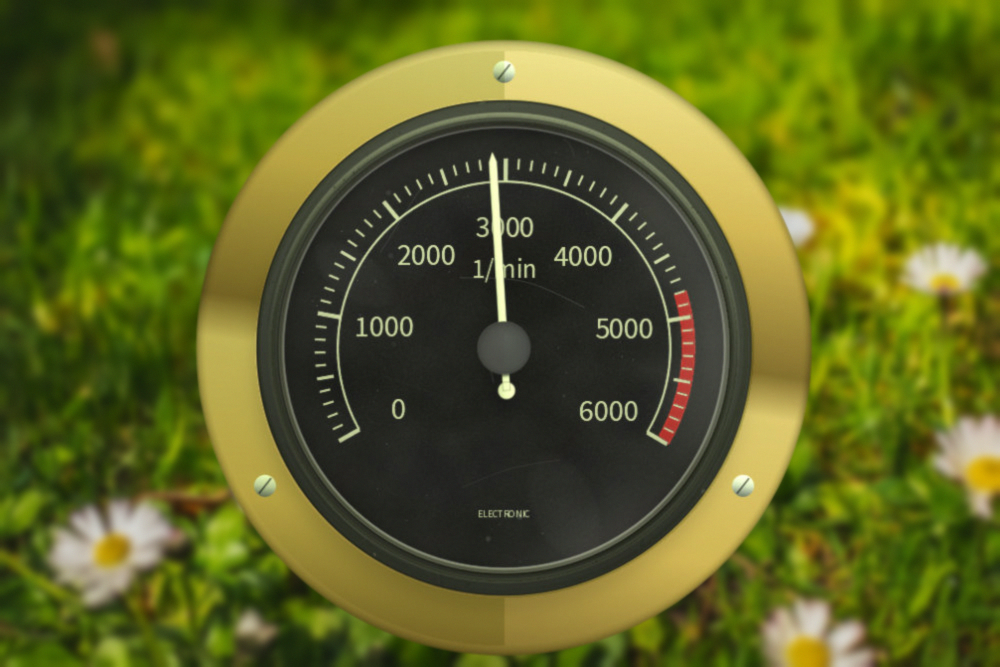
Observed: 2900 (rpm)
